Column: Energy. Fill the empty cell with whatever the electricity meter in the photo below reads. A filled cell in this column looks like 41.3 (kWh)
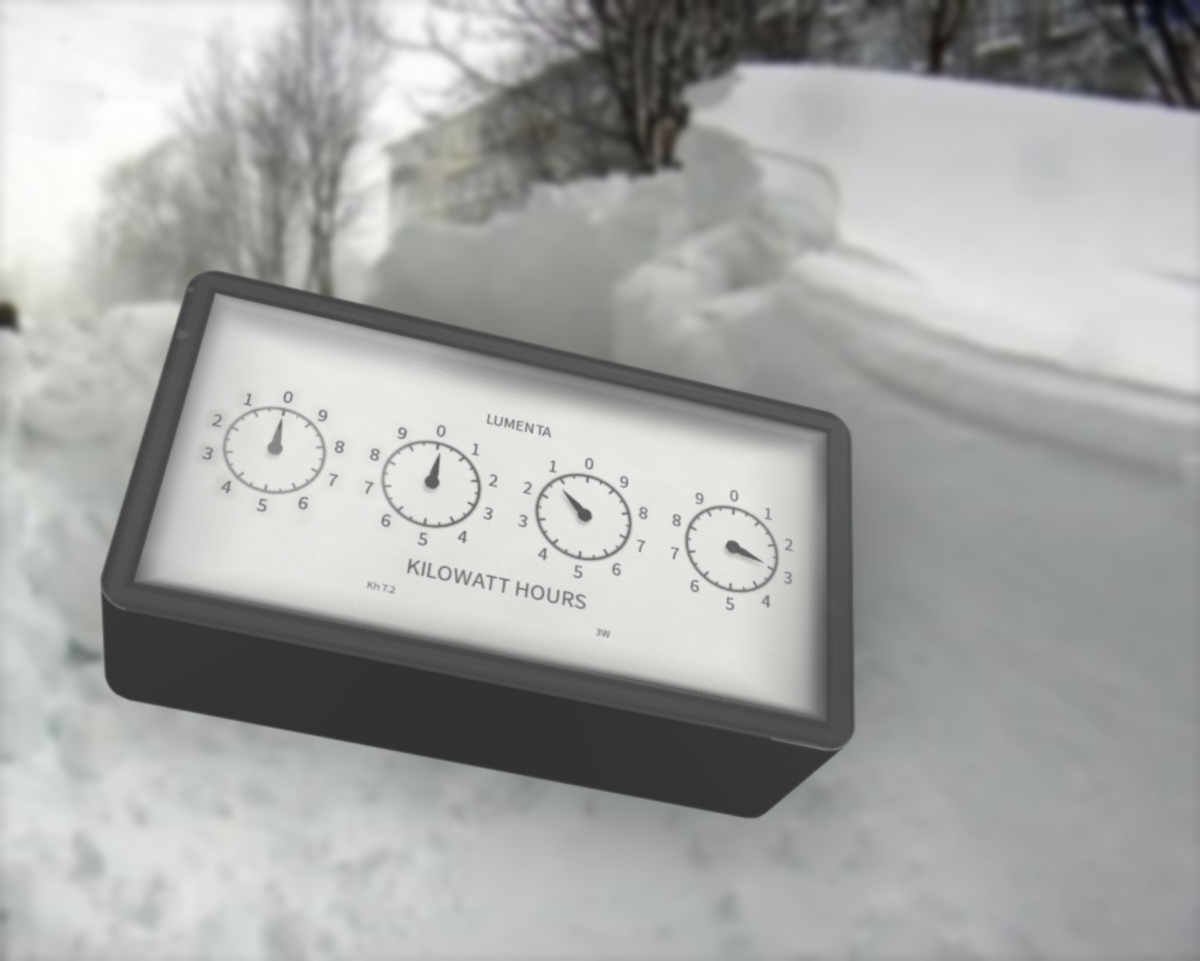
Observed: 13 (kWh)
